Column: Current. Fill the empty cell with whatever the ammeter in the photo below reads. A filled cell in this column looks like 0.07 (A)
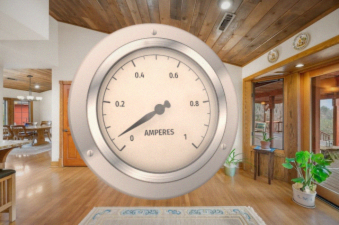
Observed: 0.05 (A)
